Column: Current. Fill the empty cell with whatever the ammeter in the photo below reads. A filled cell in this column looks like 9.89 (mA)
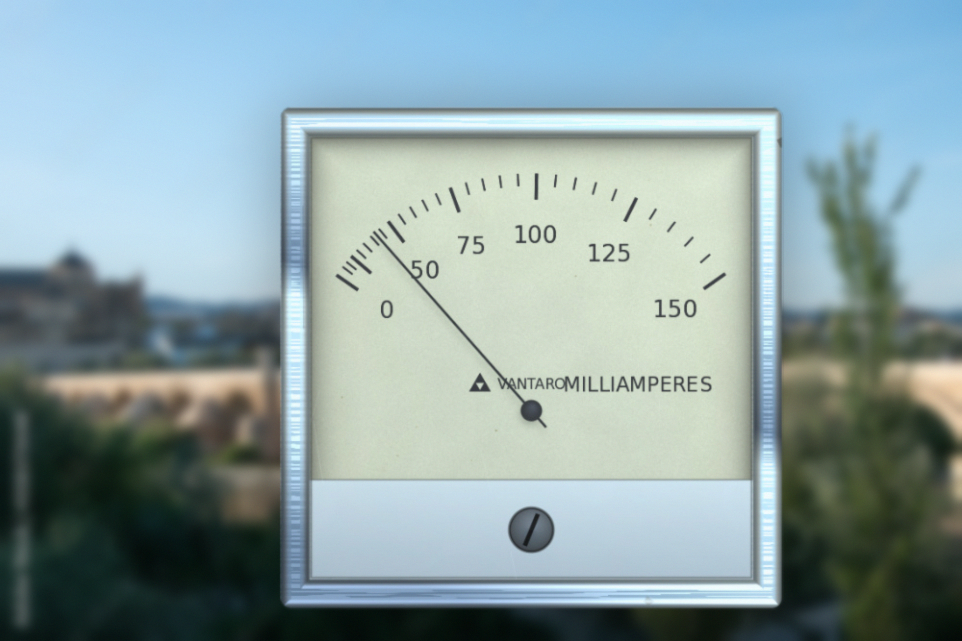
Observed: 42.5 (mA)
